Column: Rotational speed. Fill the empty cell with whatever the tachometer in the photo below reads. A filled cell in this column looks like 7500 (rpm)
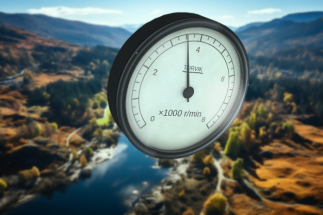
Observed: 3500 (rpm)
